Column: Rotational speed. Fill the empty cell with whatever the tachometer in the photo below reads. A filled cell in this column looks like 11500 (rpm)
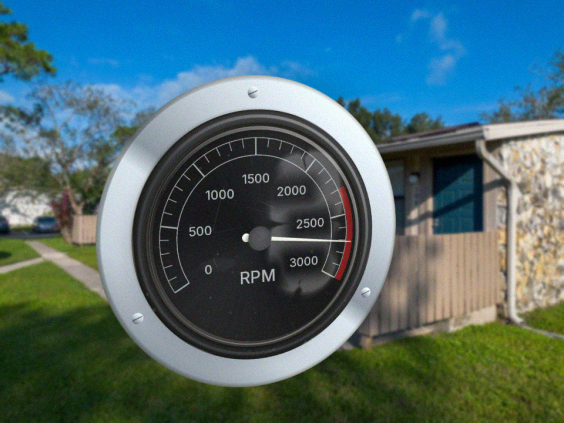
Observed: 2700 (rpm)
